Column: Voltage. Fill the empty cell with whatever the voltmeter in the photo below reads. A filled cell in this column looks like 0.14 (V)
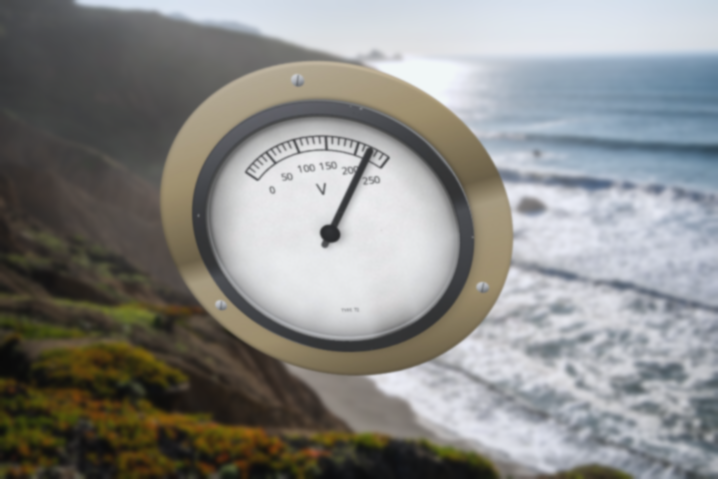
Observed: 220 (V)
